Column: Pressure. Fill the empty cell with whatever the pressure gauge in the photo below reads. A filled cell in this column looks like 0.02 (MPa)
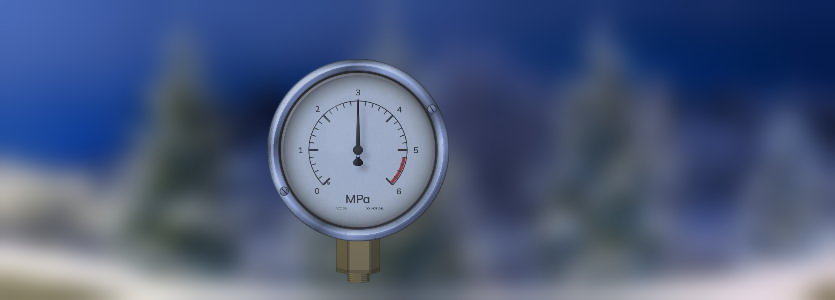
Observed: 3 (MPa)
